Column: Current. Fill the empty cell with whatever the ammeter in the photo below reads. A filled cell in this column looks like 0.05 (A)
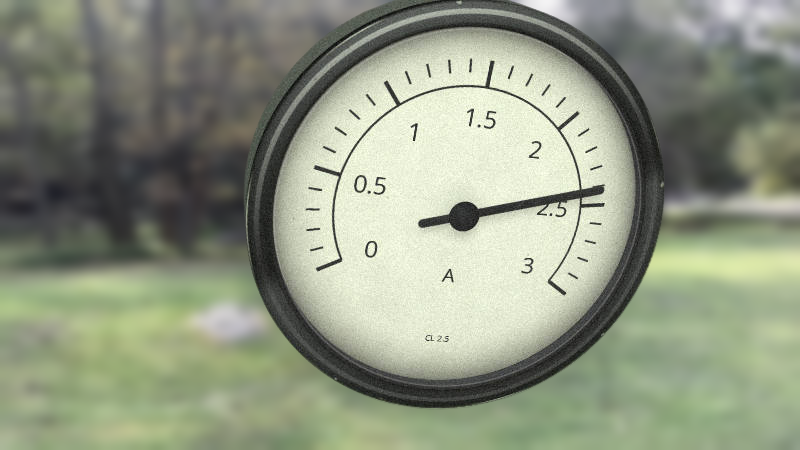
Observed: 2.4 (A)
